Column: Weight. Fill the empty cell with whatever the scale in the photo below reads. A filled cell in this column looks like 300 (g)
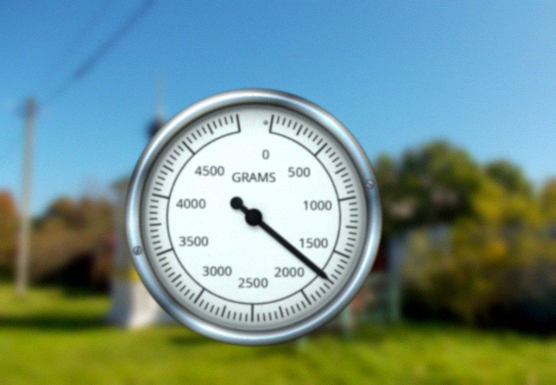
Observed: 1750 (g)
